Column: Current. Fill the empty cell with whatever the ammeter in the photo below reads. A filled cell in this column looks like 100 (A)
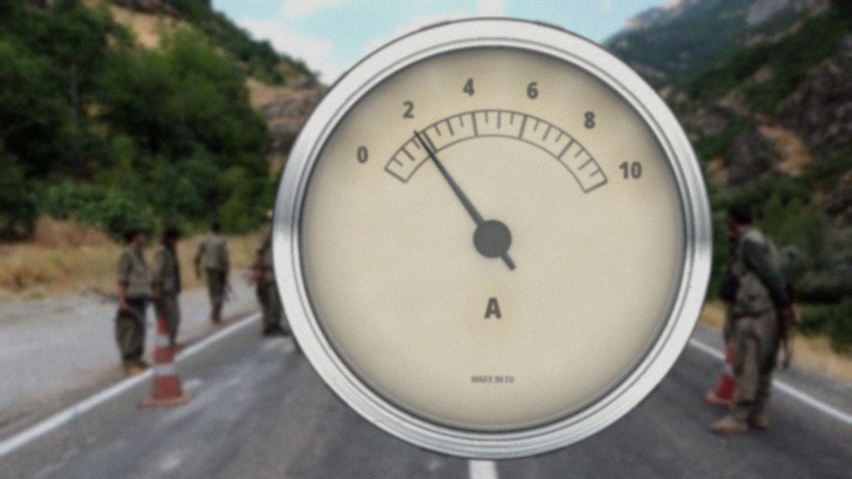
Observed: 1.75 (A)
